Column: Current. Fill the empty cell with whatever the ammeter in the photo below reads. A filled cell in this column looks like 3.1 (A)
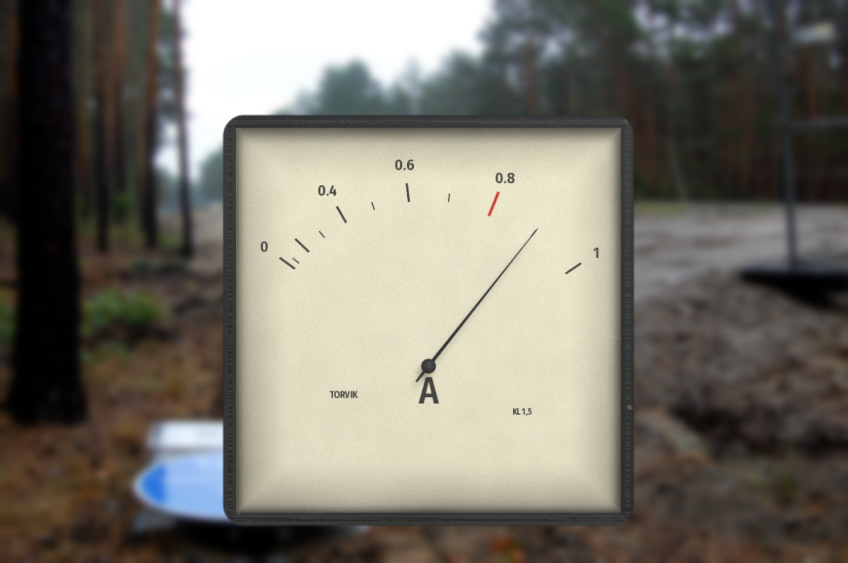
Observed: 0.9 (A)
